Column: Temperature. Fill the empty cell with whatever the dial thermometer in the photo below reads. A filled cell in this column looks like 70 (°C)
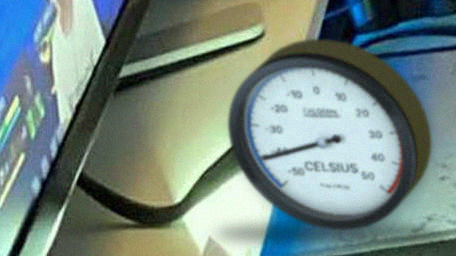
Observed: -40 (°C)
